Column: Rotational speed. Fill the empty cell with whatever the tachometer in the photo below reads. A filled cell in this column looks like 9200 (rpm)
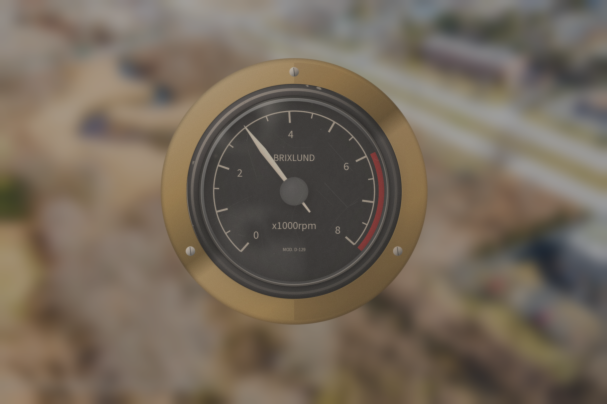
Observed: 3000 (rpm)
